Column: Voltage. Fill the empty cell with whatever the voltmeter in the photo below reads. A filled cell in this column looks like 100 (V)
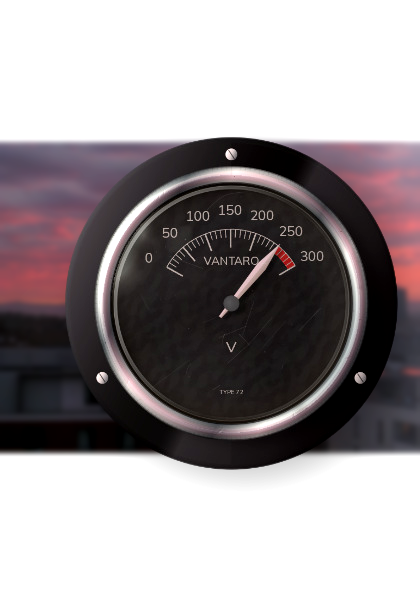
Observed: 250 (V)
